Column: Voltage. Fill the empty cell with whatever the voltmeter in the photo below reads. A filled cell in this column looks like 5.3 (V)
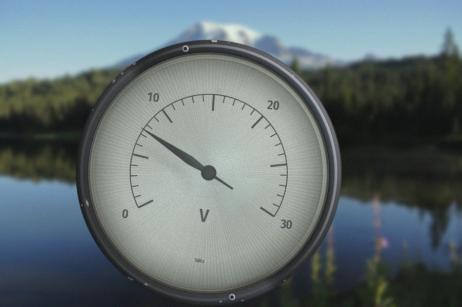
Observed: 7.5 (V)
